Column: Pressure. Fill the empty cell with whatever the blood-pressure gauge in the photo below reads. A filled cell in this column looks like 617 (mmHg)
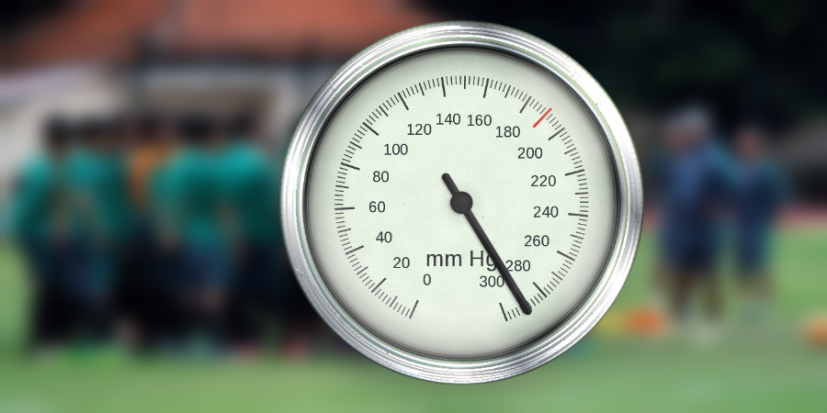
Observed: 290 (mmHg)
